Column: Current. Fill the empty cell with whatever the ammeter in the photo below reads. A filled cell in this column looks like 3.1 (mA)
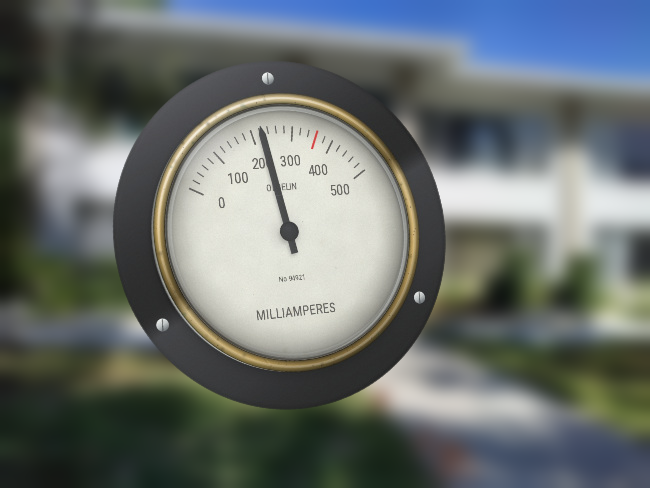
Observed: 220 (mA)
